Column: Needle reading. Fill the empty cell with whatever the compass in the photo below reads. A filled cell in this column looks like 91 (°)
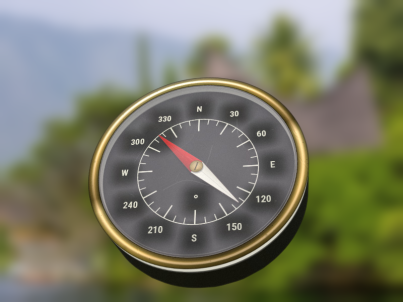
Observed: 315 (°)
